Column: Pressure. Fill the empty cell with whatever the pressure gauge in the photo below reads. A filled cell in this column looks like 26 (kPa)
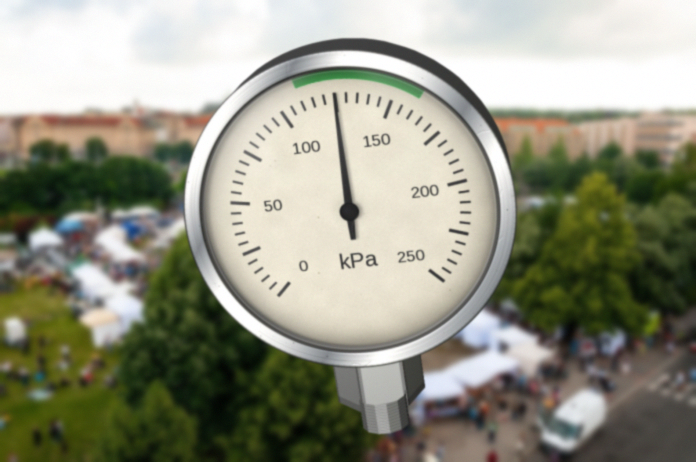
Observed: 125 (kPa)
